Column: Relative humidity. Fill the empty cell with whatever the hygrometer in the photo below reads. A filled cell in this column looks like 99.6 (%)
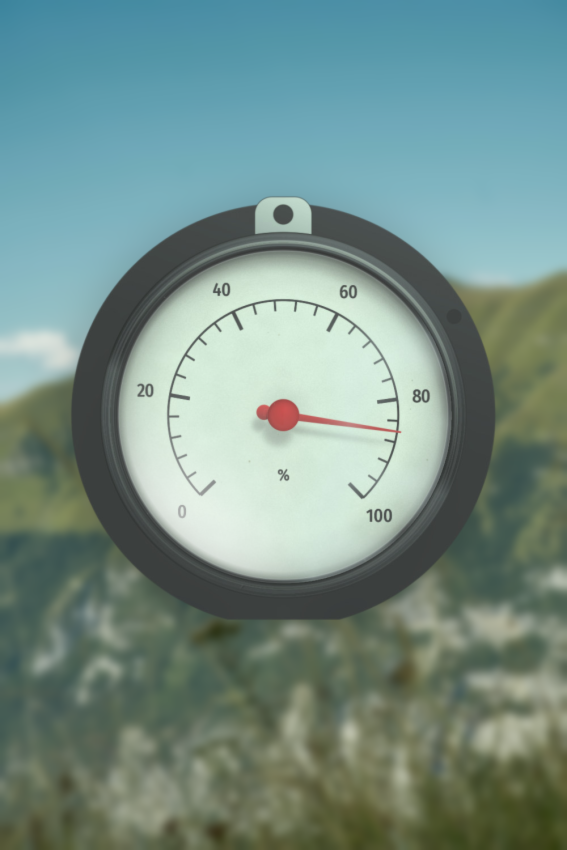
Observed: 86 (%)
